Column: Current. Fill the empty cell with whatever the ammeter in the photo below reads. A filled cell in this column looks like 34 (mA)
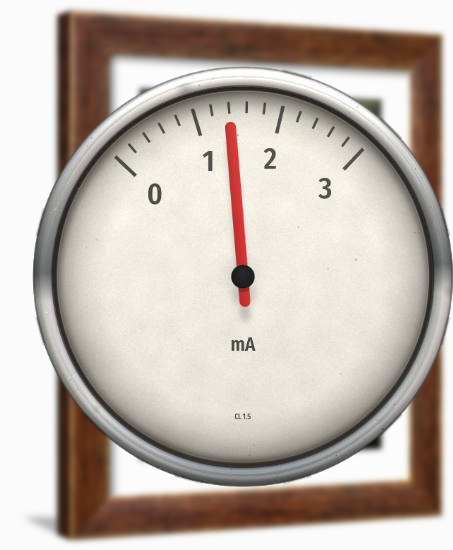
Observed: 1.4 (mA)
